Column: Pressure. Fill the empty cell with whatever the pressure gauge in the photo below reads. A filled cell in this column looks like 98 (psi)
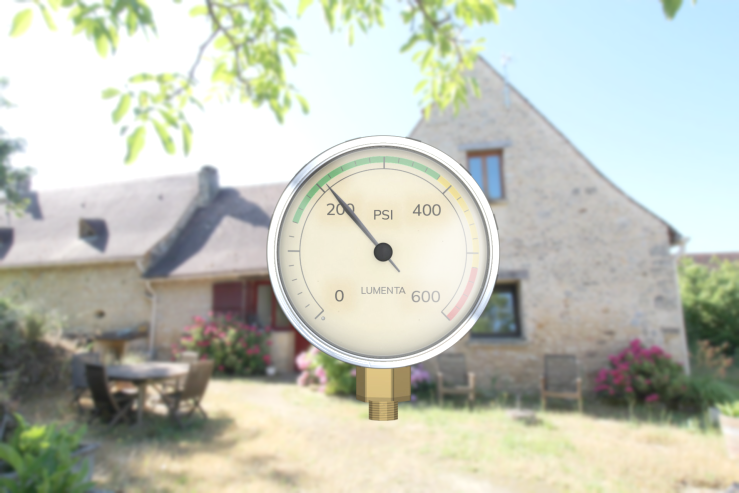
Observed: 210 (psi)
